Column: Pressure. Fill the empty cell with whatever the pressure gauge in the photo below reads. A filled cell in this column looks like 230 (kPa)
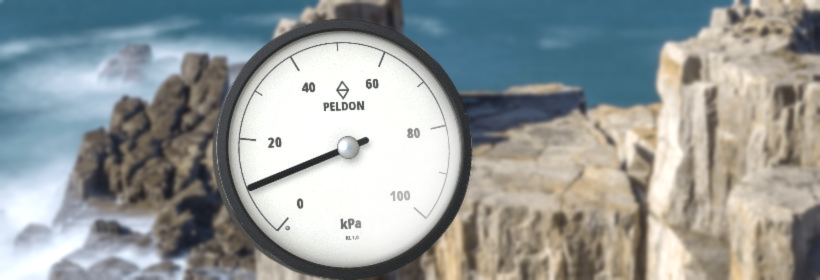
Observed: 10 (kPa)
